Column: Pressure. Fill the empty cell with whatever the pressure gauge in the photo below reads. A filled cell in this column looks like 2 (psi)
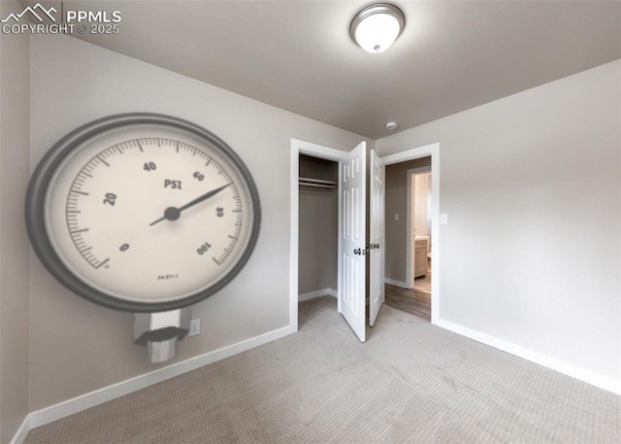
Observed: 70 (psi)
